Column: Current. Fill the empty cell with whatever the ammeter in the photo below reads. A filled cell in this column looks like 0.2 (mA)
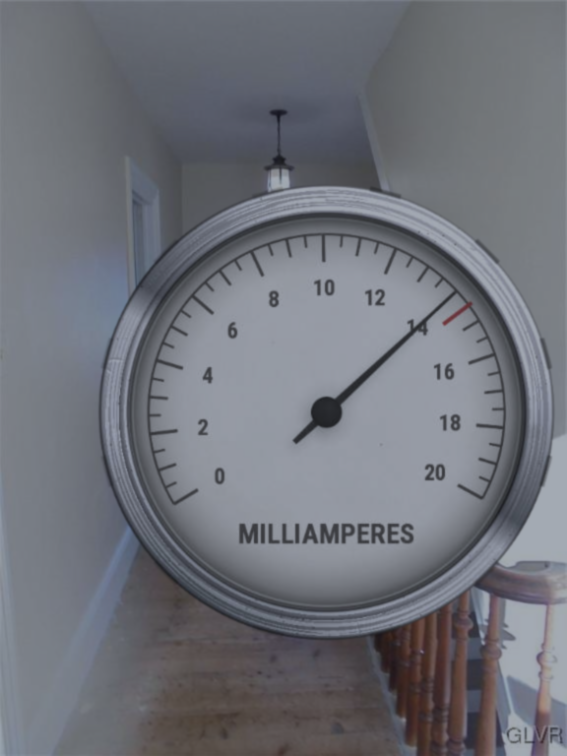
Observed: 14 (mA)
